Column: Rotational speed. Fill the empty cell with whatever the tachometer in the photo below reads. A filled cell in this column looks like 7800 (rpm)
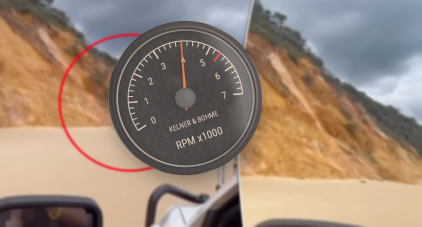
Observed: 4000 (rpm)
